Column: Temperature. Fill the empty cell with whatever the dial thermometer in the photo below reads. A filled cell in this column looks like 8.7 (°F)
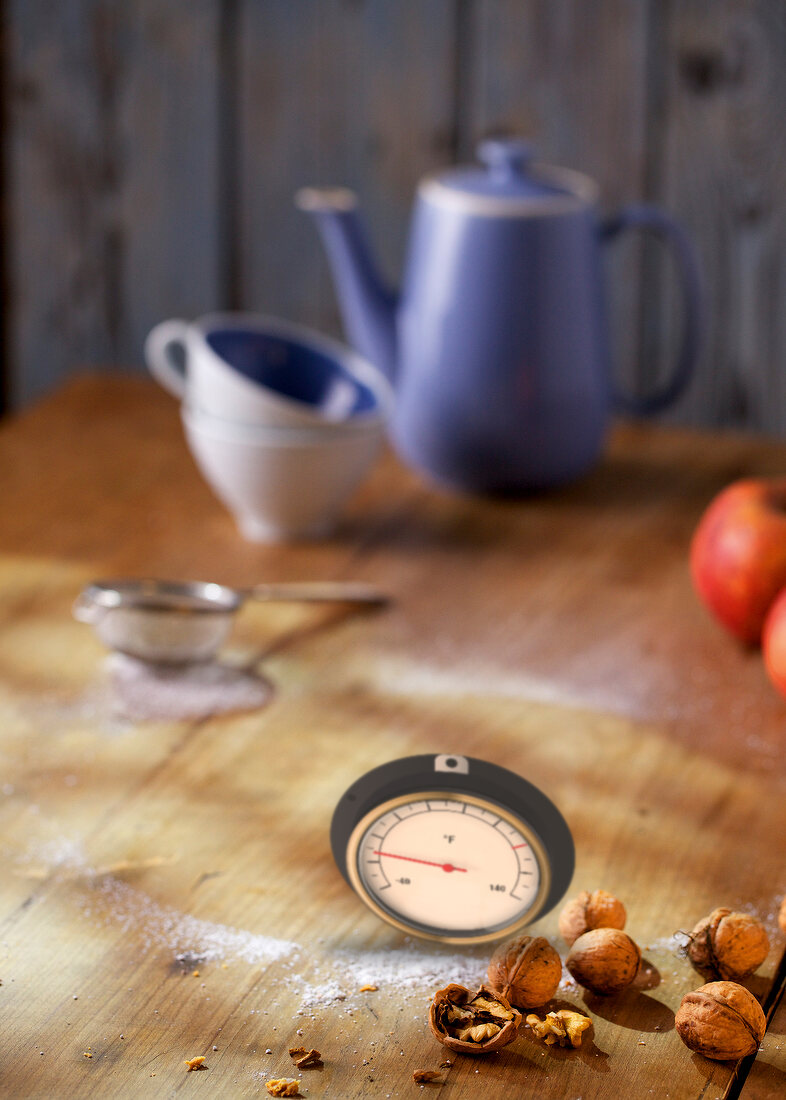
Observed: -10 (°F)
